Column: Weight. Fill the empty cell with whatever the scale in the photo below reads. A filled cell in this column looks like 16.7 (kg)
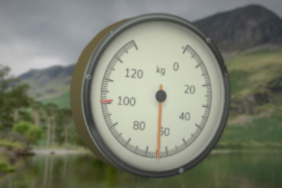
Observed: 65 (kg)
